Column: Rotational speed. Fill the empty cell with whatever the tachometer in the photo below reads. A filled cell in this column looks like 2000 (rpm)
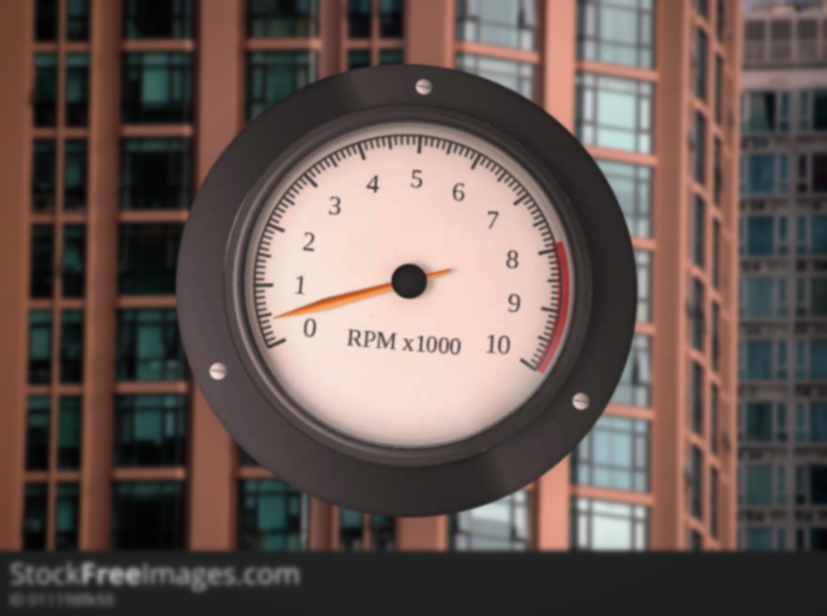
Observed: 400 (rpm)
